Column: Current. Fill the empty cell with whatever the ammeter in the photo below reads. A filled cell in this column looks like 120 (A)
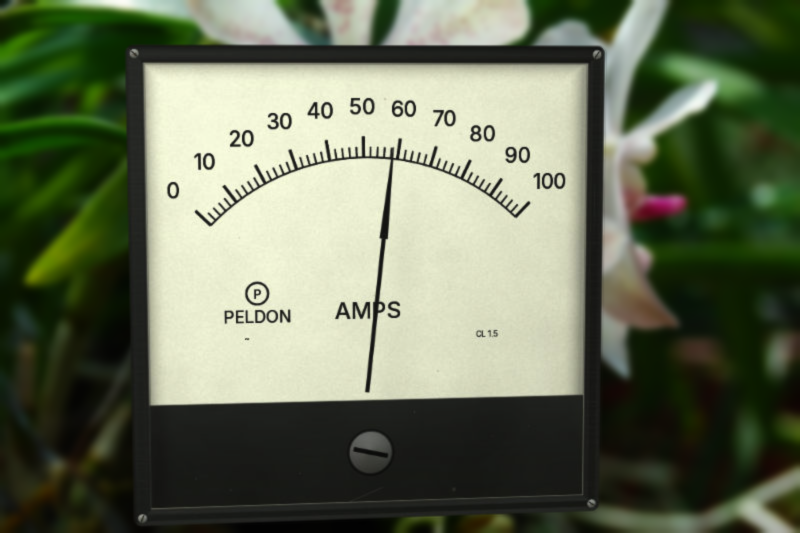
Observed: 58 (A)
